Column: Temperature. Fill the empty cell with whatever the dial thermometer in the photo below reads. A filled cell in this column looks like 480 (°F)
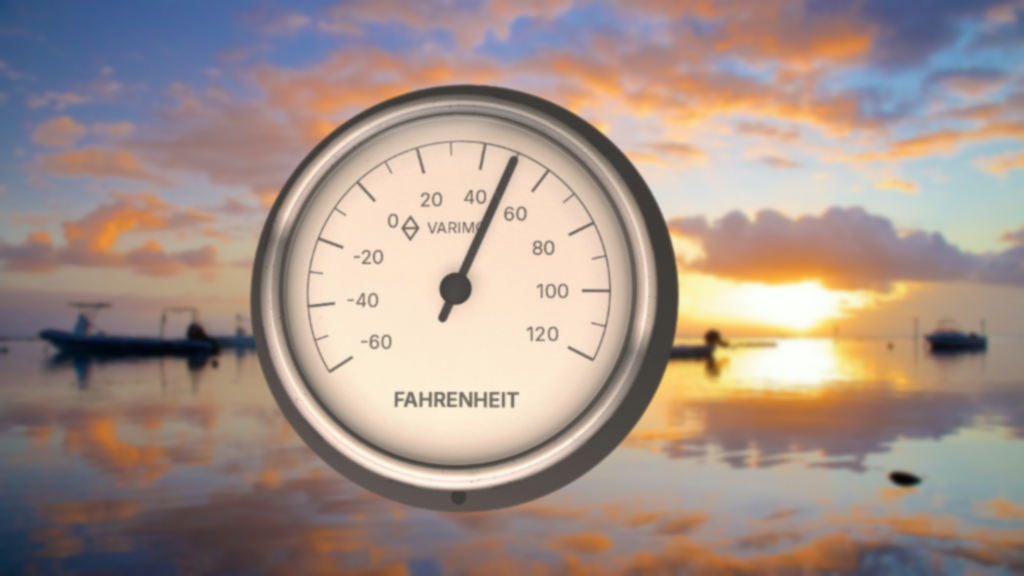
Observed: 50 (°F)
